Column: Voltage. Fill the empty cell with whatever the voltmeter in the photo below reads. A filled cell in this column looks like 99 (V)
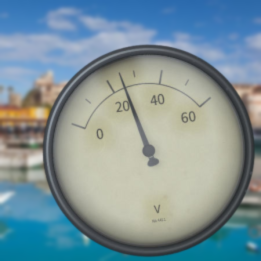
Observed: 25 (V)
